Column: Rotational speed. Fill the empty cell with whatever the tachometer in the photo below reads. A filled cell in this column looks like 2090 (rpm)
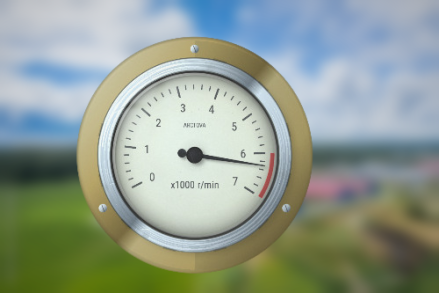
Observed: 6300 (rpm)
